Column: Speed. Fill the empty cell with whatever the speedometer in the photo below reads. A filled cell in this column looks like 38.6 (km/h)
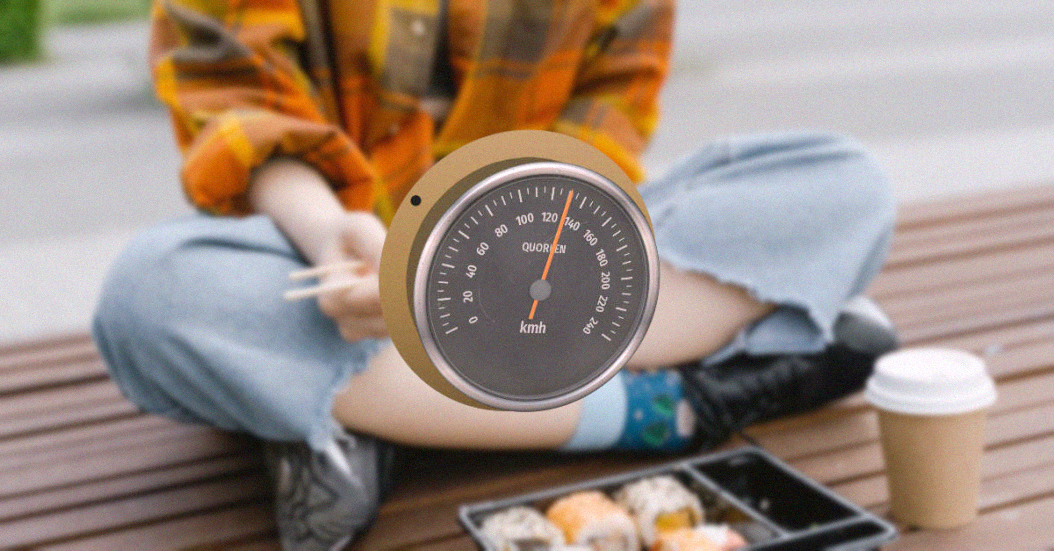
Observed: 130 (km/h)
